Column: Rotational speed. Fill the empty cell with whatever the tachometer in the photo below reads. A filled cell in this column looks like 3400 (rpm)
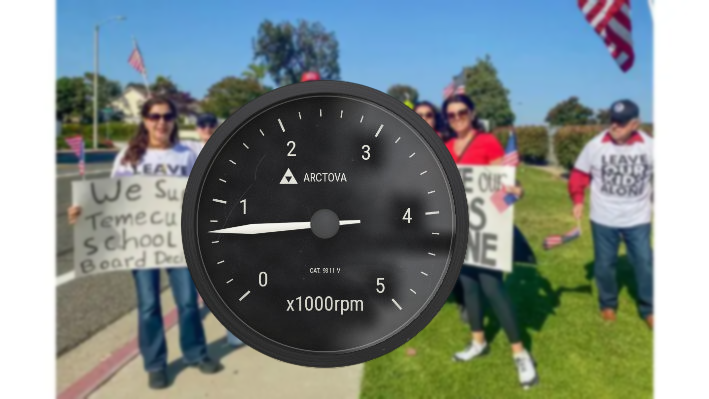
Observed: 700 (rpm)
